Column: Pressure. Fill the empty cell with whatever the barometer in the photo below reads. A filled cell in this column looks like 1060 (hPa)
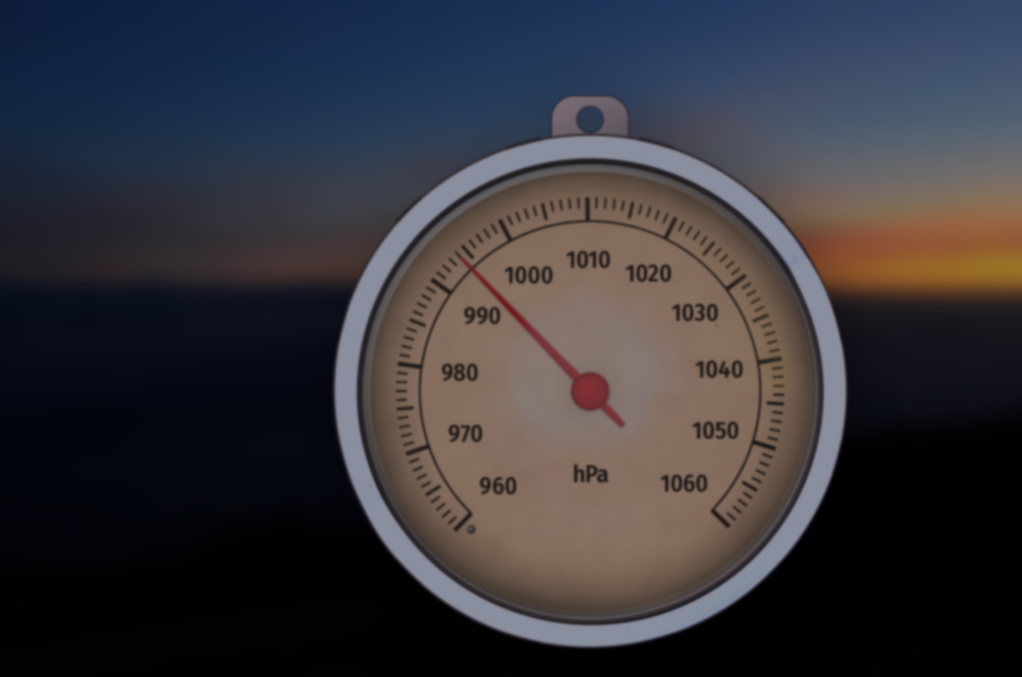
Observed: 994 (hPa)
